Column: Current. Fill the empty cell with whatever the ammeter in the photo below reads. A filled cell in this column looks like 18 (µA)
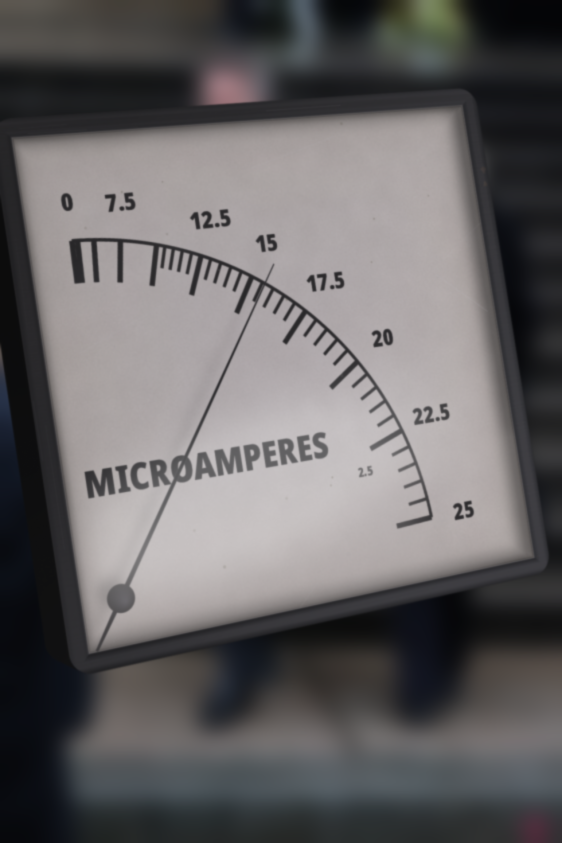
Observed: 15.5 (µA)
